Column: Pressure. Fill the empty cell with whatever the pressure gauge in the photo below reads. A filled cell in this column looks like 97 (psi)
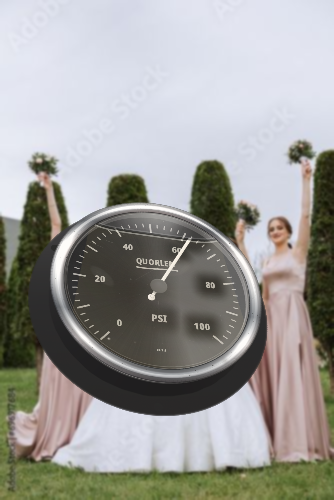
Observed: 62 (psi)
